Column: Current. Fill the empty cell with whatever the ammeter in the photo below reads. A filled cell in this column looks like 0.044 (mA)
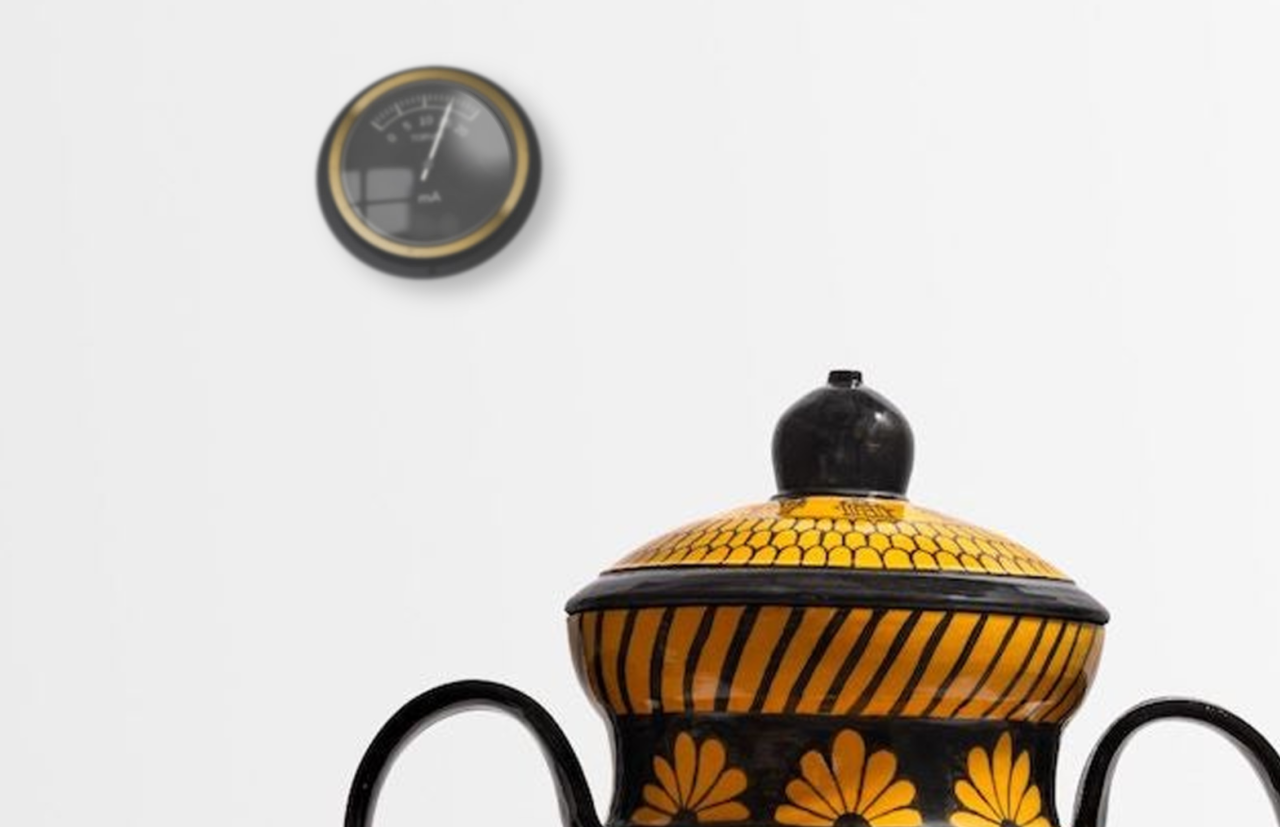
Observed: 15 (mA)
